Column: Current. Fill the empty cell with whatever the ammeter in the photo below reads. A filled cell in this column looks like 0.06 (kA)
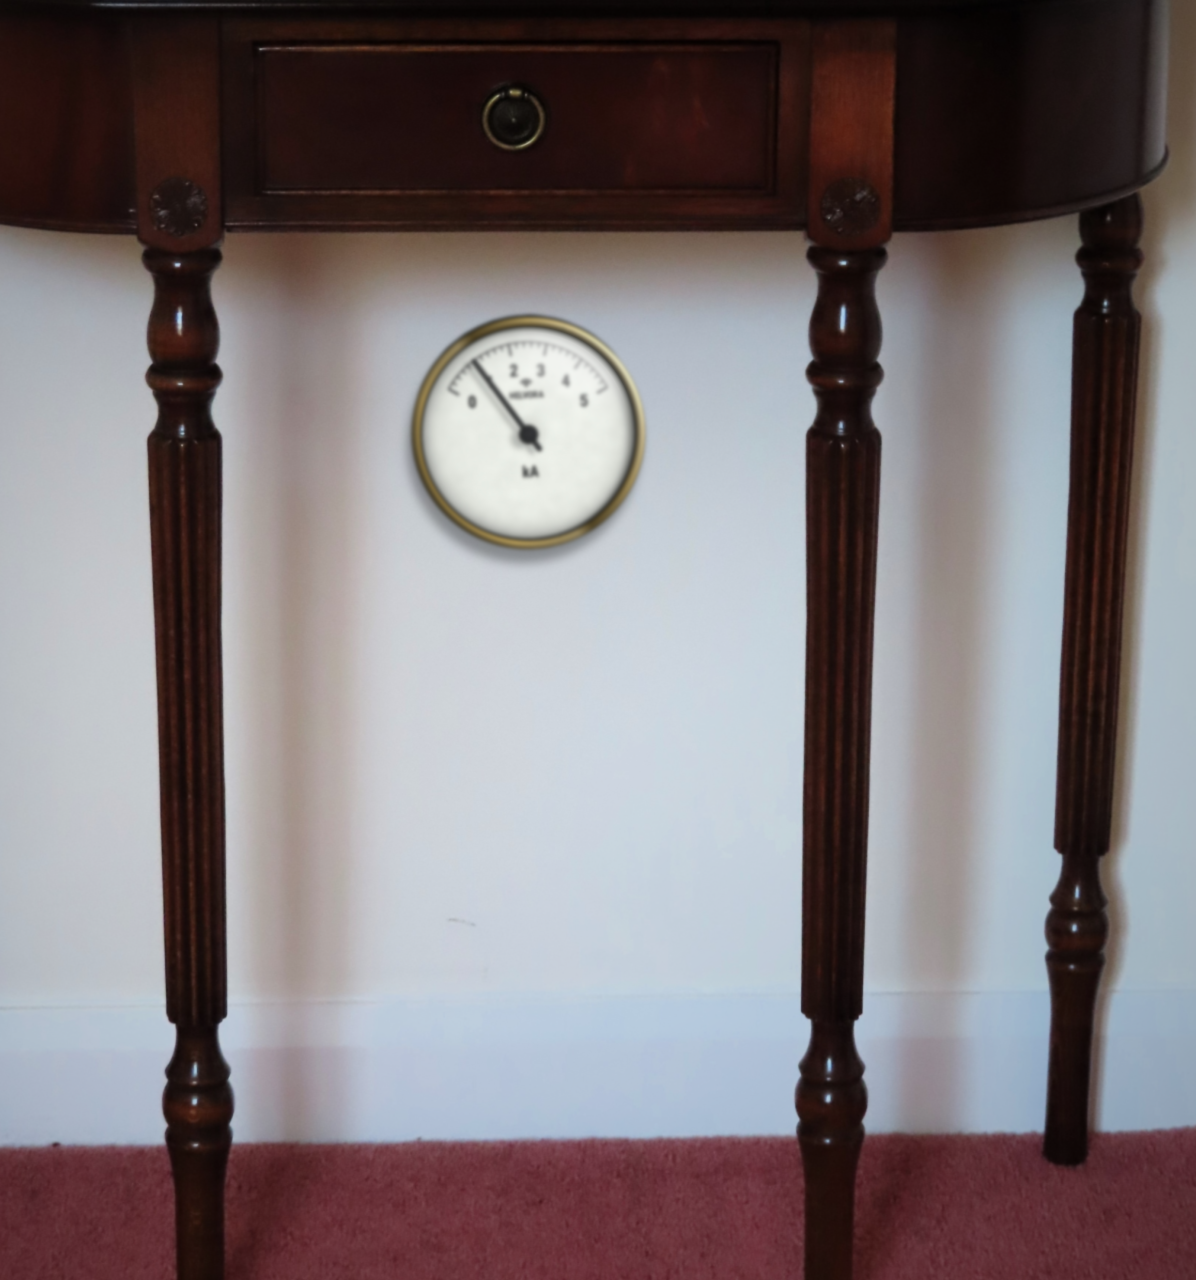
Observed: 1 (kA)
